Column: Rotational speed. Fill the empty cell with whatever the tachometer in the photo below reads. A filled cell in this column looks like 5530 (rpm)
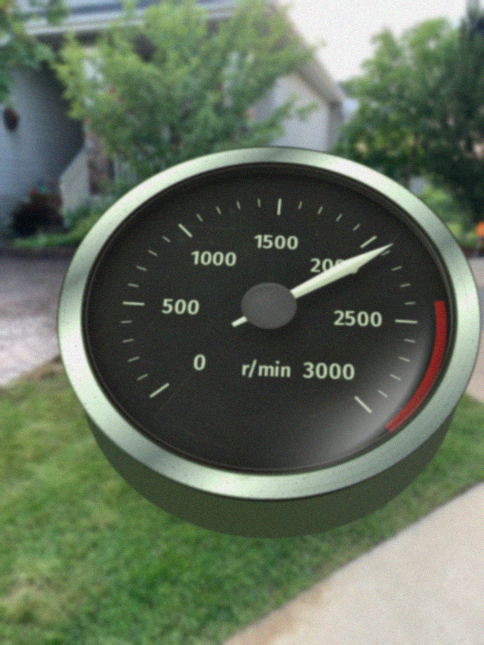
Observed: 2100 (rpm)
